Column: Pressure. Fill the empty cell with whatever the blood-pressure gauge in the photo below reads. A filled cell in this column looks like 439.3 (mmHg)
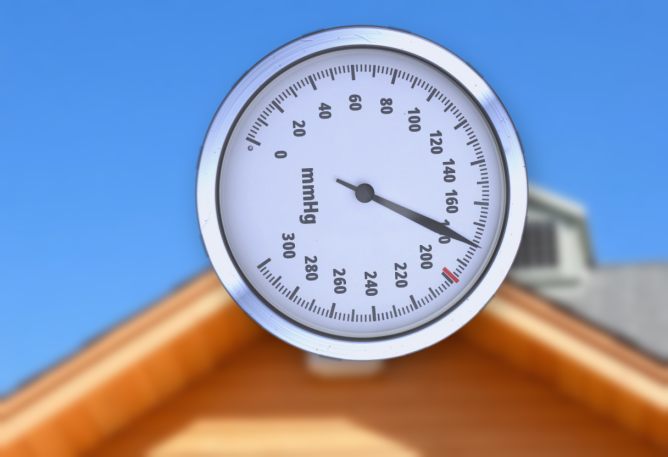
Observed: 180 (mmHg)
